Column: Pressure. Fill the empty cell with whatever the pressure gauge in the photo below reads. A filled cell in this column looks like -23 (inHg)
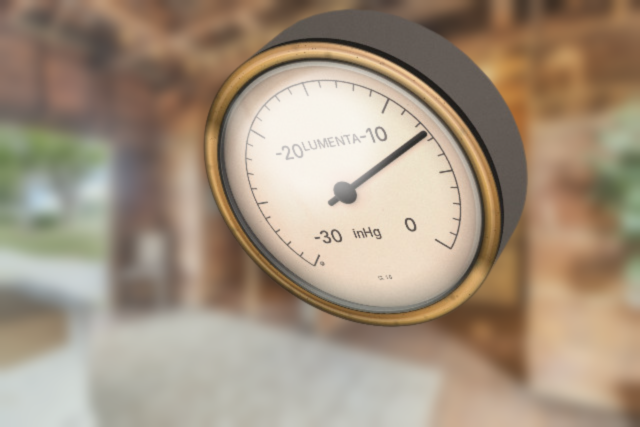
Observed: -7.5 (inHg)
